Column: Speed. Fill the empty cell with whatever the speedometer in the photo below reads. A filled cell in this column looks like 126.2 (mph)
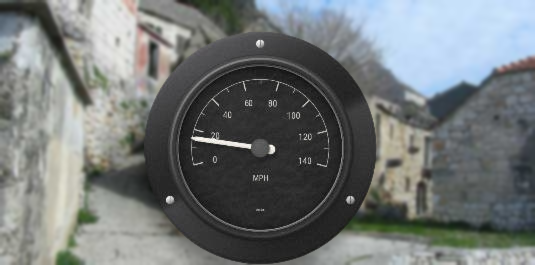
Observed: 15 (mph)
